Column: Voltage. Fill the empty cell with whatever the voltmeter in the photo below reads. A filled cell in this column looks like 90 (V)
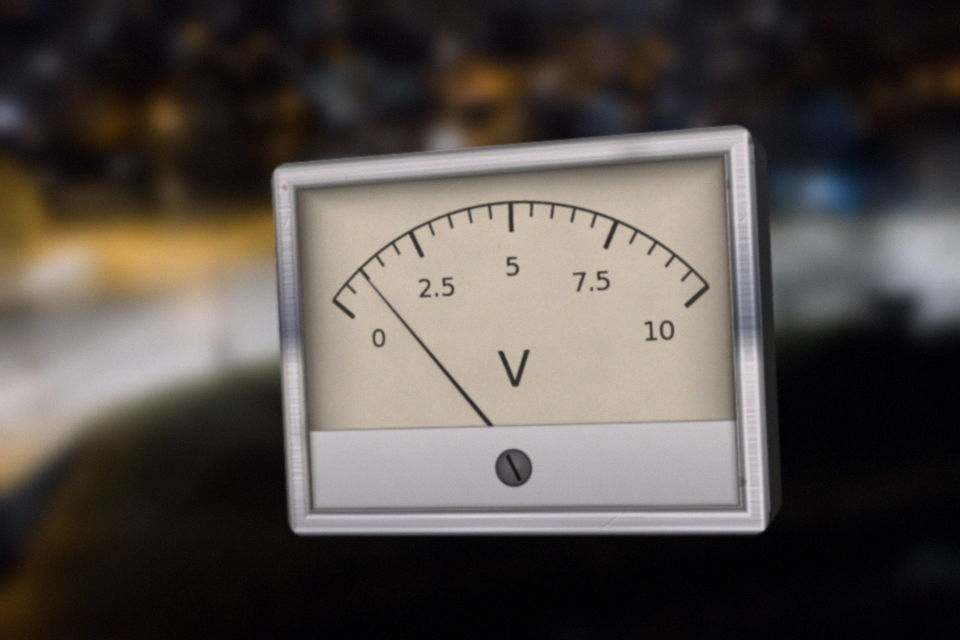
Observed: 1 (V)
